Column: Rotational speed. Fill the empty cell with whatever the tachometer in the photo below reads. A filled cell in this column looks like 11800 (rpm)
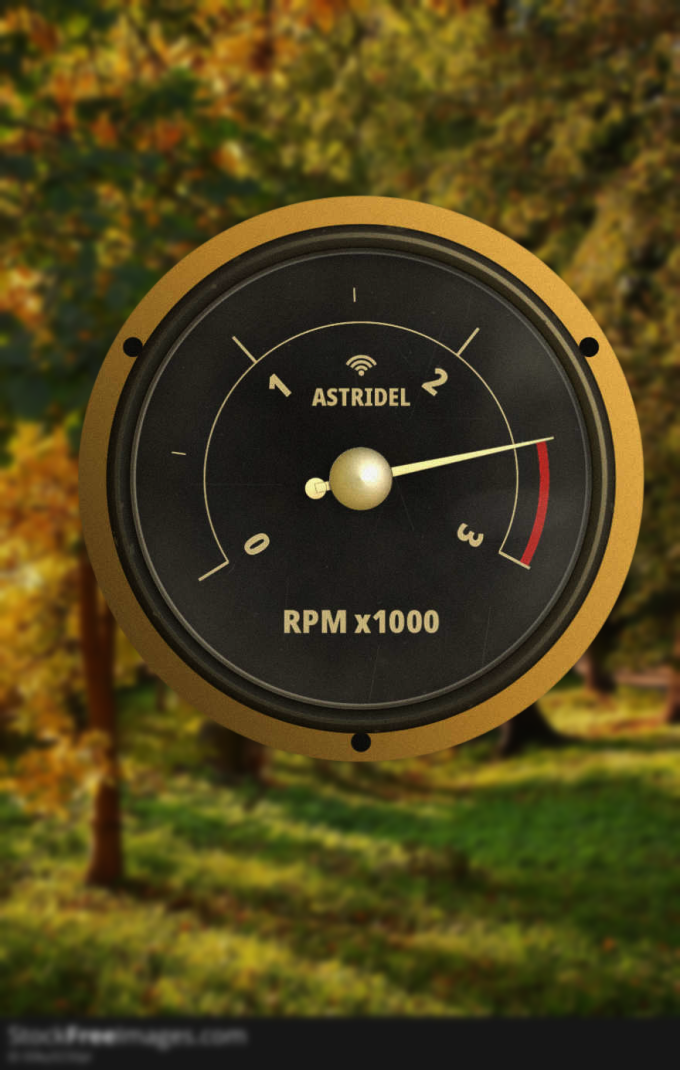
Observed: 2500 (rpm)
